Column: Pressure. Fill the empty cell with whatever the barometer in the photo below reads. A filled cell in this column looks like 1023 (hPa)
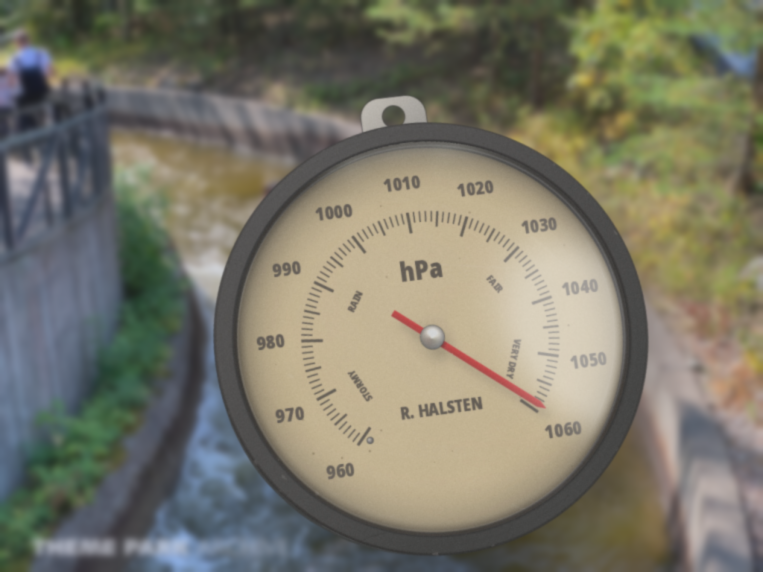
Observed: 1059 (hPa)
